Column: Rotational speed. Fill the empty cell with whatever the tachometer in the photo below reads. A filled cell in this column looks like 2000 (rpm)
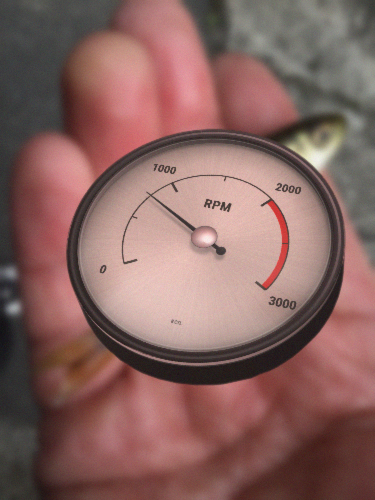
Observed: 750 (rpm)
